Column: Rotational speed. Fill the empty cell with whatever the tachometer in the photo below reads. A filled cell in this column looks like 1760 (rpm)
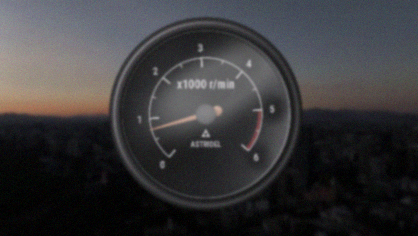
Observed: 750 (rpm)
